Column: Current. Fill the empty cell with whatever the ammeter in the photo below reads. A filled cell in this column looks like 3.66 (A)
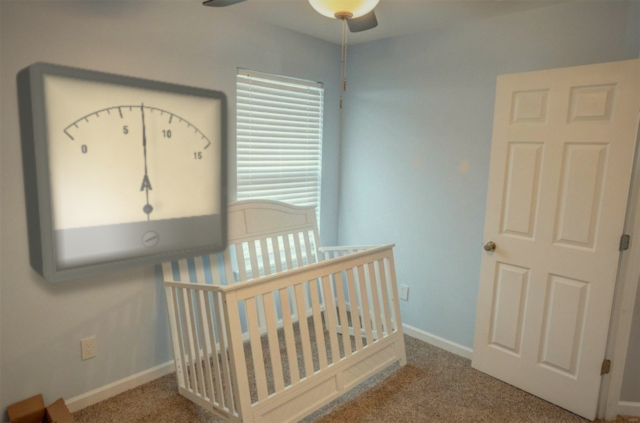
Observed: 7 (A)
